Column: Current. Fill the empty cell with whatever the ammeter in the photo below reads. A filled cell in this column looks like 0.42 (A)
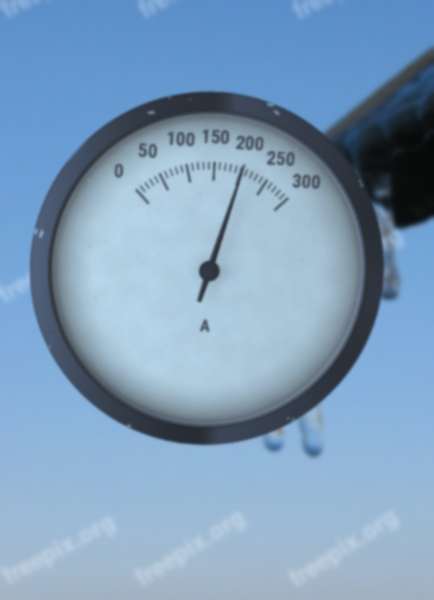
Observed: 200 (A)
